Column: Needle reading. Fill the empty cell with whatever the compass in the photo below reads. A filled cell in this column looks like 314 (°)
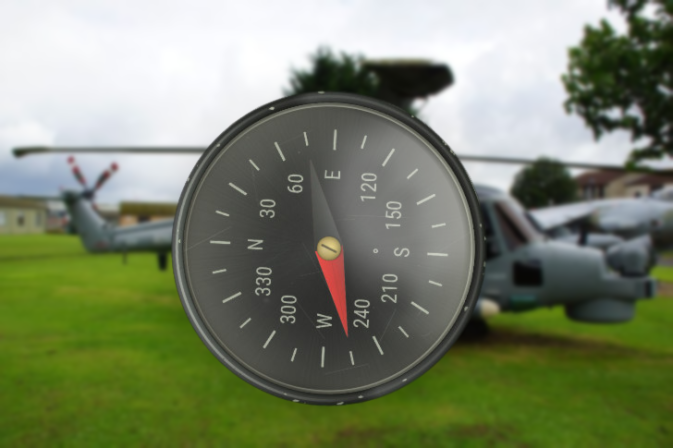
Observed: 255 (°)
